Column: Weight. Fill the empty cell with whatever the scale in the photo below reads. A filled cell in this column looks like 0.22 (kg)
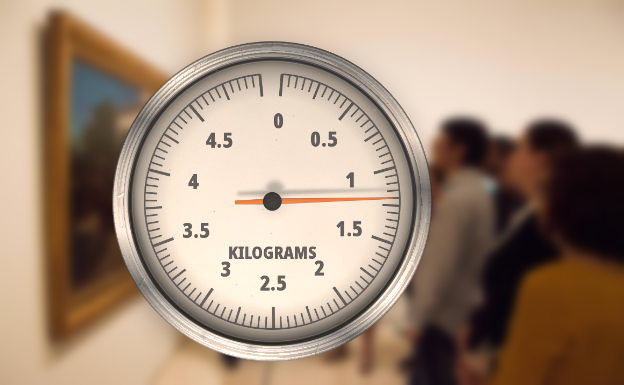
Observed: 1.2 (kg)
